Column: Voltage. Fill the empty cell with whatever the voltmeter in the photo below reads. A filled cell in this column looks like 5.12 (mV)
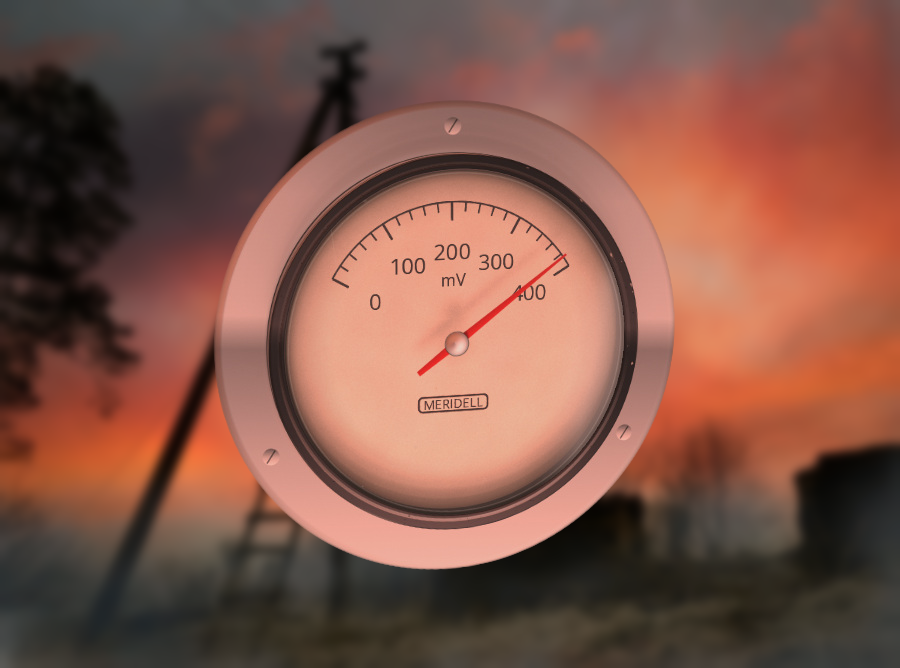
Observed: 380 (mV)
